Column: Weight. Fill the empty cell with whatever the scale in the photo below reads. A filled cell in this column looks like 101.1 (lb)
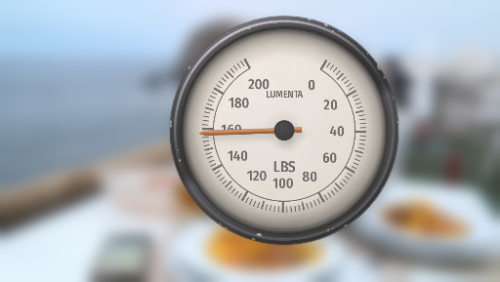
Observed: 158 (lb)
